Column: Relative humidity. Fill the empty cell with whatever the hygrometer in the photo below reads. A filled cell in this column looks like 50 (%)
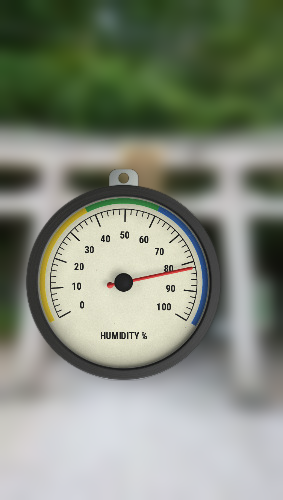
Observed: 82 (%)
